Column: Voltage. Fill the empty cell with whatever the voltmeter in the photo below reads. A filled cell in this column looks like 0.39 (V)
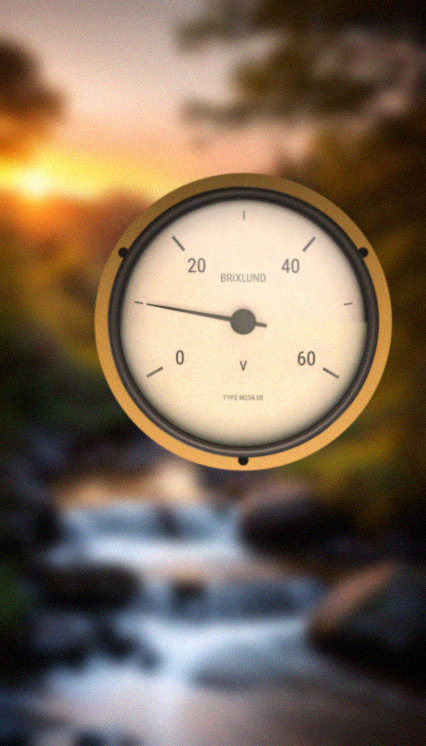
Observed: 10 (V)
